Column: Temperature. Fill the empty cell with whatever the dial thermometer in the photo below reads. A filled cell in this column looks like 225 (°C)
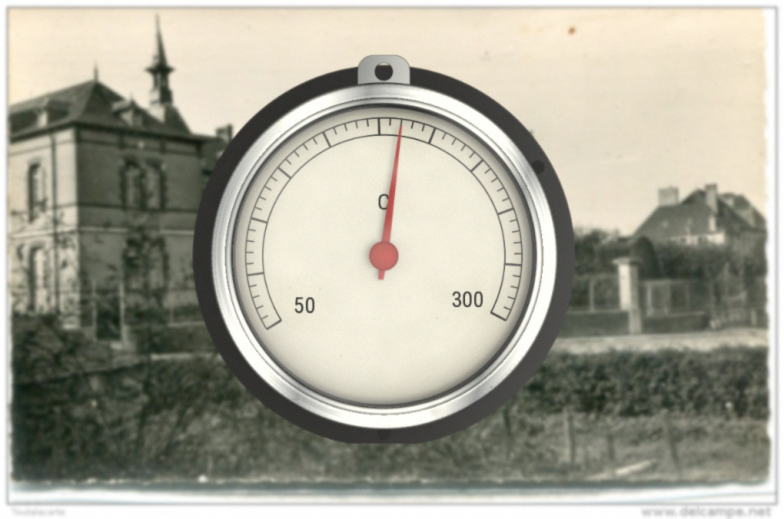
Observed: 185 (°C)
